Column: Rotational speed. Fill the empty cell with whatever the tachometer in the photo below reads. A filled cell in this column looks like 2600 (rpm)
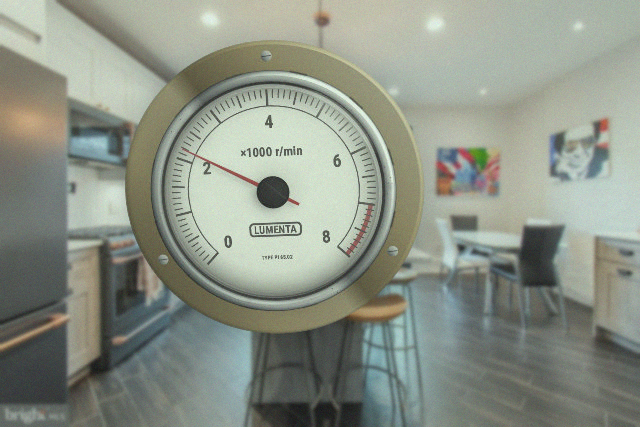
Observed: 2200 (rpm)
